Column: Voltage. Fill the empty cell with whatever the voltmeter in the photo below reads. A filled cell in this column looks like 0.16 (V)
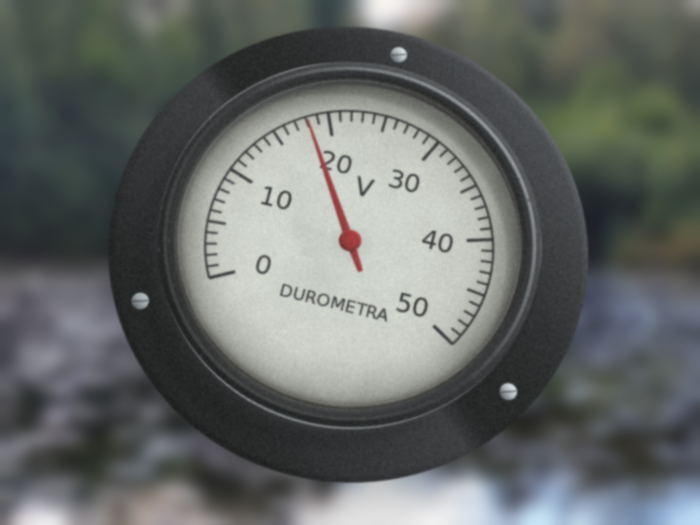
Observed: 18 (V)
